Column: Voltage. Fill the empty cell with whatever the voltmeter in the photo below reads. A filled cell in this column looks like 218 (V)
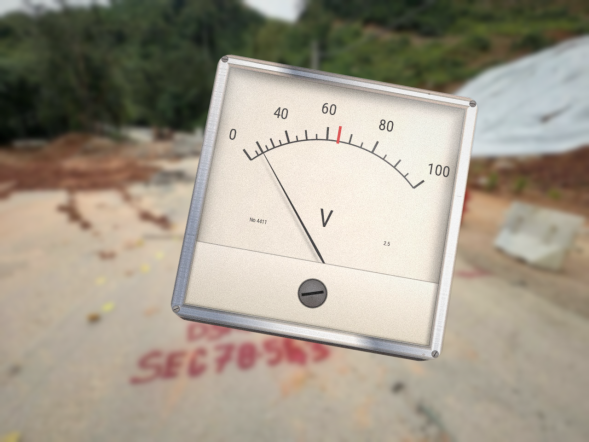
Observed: 20 (V)
